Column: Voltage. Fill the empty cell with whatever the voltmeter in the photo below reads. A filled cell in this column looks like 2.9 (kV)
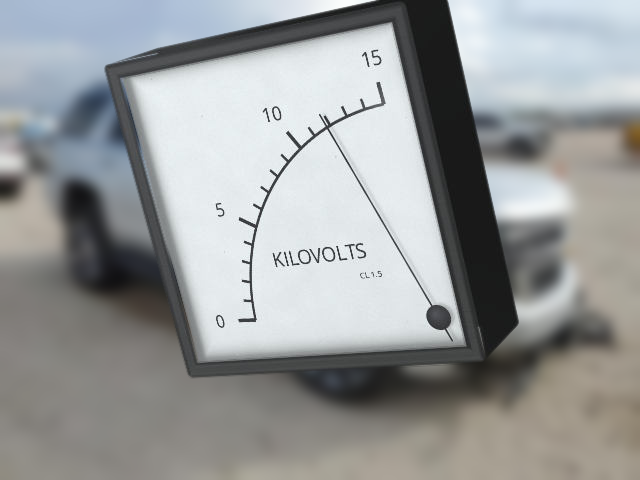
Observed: 12 (kV)
